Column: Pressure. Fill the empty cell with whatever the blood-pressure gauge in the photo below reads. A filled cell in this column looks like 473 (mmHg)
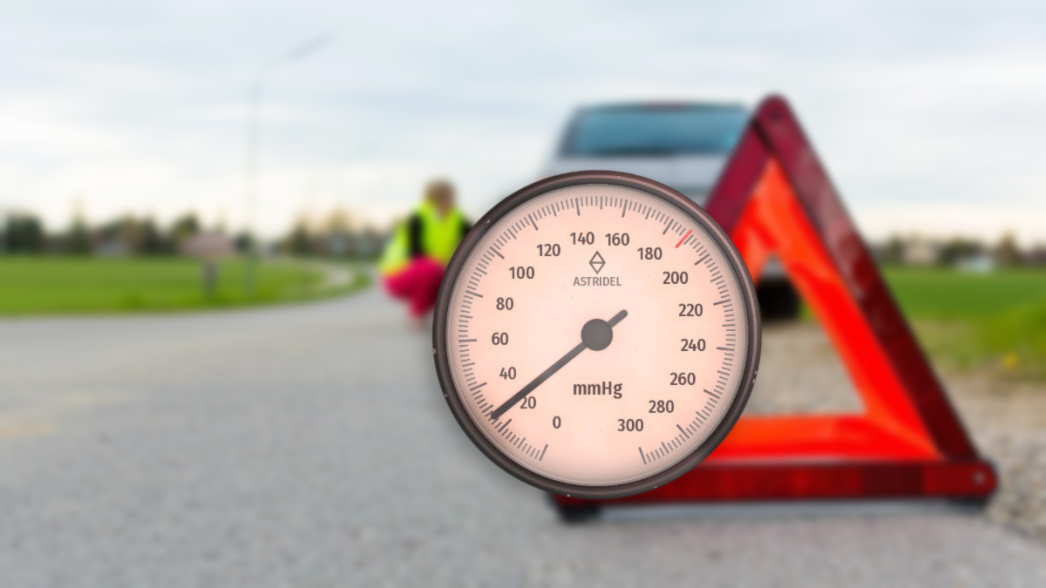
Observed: 26 (mmHg)
